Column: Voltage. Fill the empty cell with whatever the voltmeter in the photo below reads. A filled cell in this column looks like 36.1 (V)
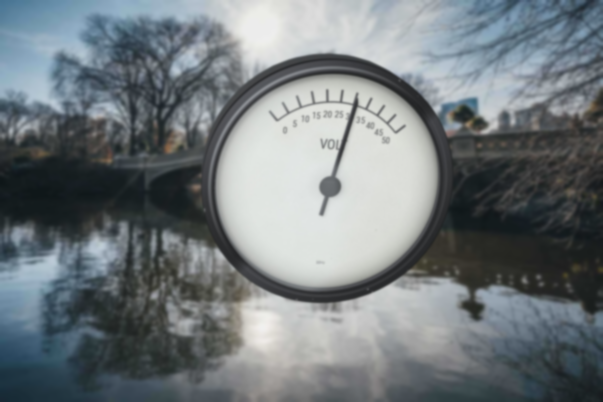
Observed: 30 (V)
